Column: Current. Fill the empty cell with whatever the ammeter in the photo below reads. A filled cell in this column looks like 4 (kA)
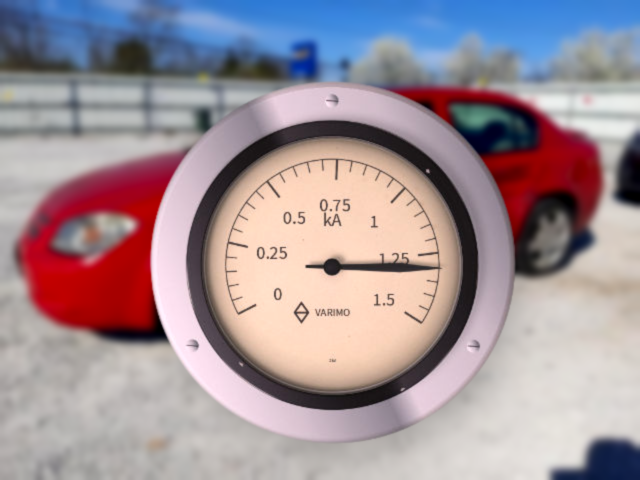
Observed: 1.3 (kA)
